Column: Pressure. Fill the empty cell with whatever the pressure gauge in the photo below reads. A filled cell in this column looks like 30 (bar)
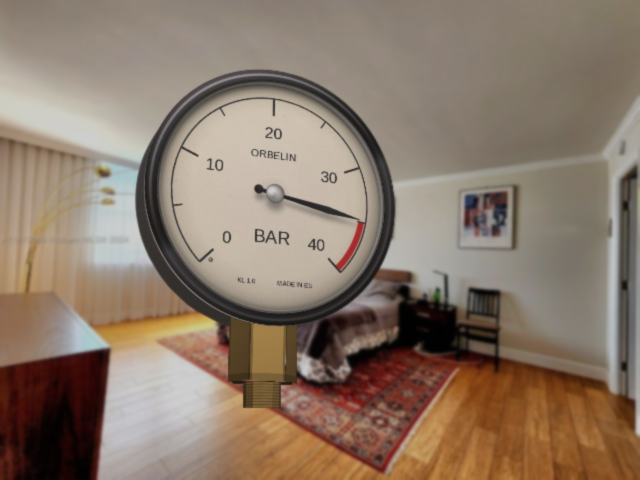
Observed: 35 (bar)
